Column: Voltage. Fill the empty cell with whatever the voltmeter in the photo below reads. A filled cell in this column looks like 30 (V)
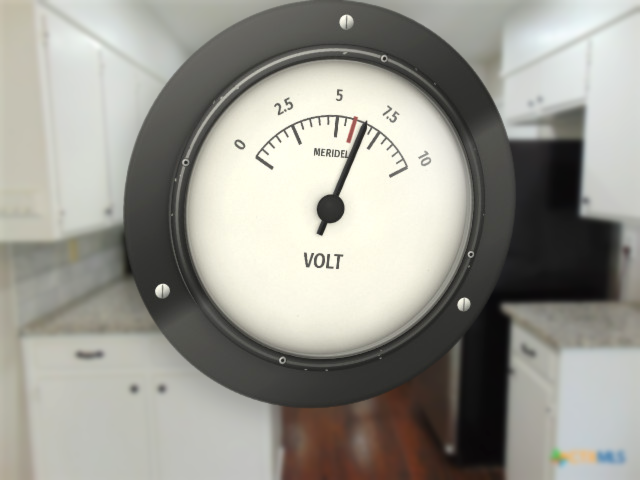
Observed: 6.5 (V)
